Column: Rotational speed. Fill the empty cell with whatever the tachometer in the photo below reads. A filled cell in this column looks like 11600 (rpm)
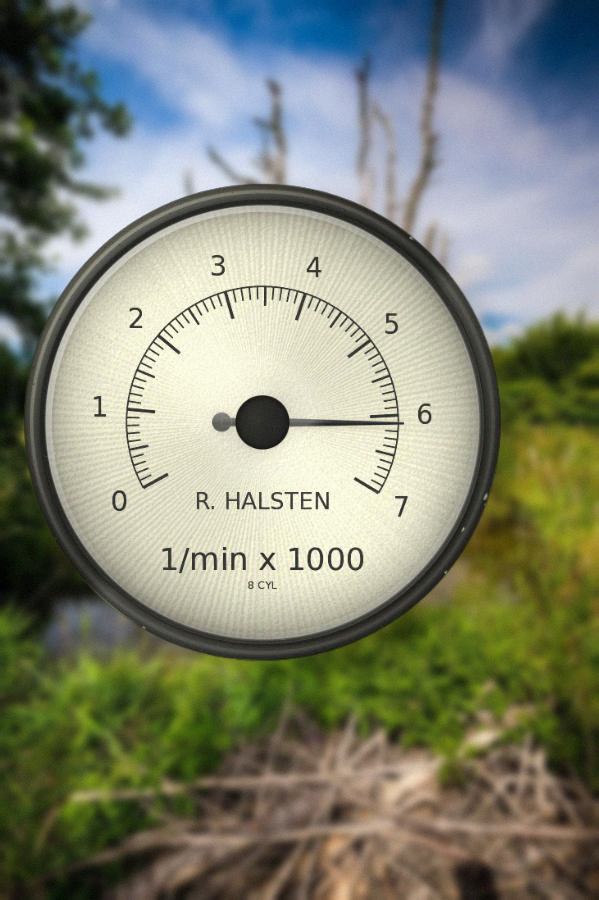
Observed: 6100 (rpm)
